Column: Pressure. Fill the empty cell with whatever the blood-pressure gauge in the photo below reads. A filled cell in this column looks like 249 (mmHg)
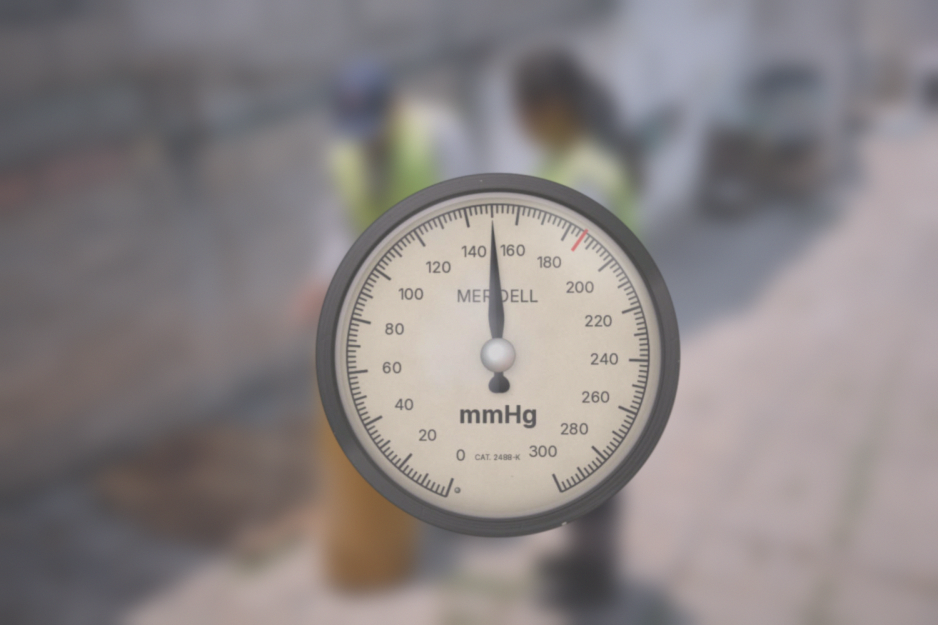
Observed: 150 (mmHg)
